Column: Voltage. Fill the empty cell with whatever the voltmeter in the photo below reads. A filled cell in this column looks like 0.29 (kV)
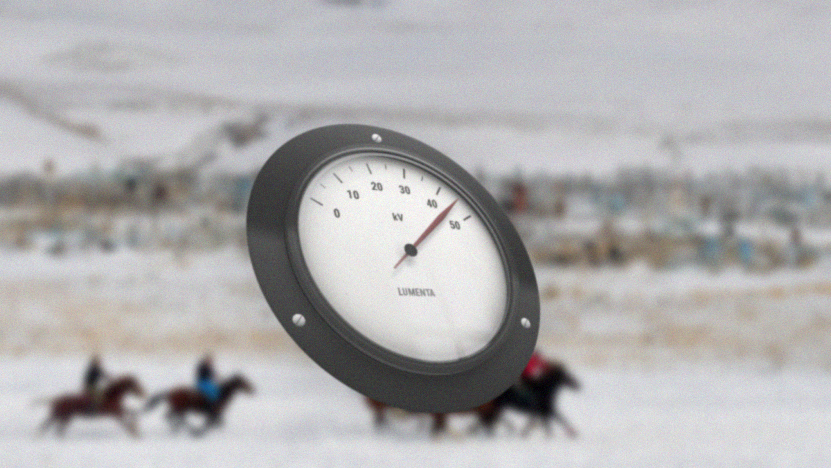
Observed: 45 (kV)
